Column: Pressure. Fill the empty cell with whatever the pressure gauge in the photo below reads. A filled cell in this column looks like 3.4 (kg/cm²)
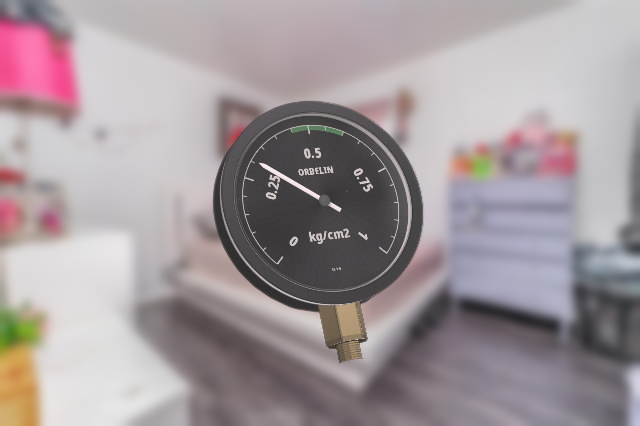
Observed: 0.3 (kg/cm²)
